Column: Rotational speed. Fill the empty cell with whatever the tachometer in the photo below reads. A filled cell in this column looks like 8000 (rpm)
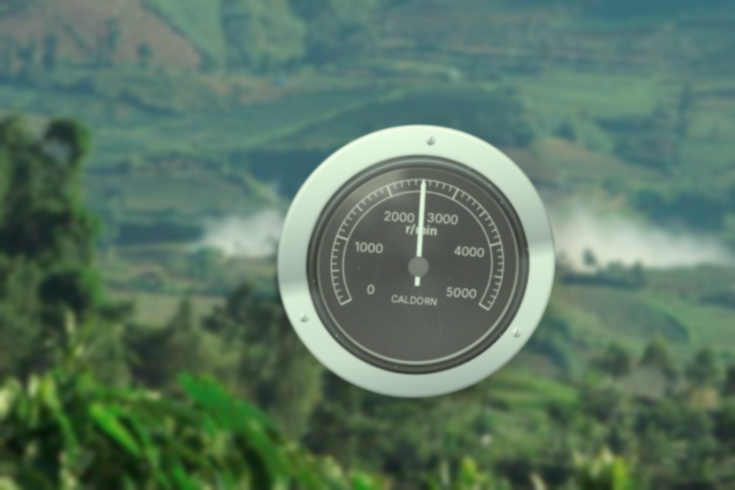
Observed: 2500 (rpm)
